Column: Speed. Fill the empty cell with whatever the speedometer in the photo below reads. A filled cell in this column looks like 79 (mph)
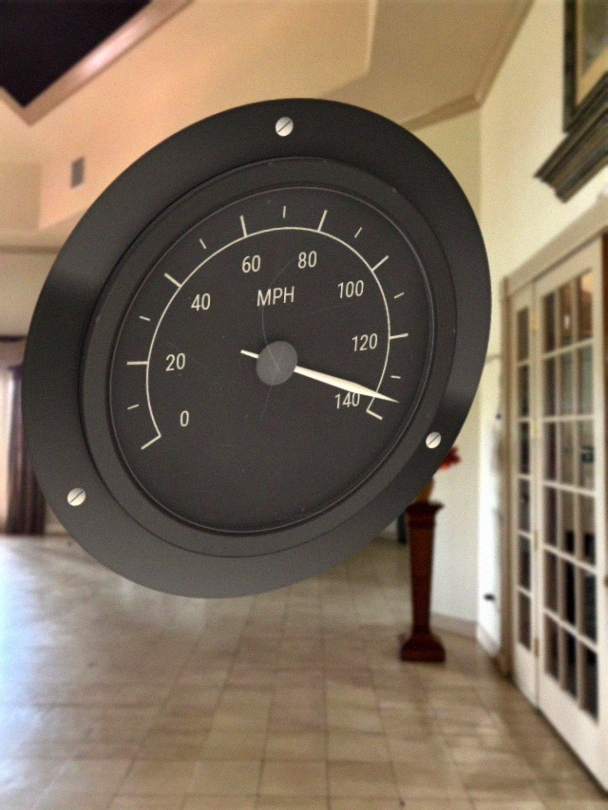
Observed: 135 (mph)
